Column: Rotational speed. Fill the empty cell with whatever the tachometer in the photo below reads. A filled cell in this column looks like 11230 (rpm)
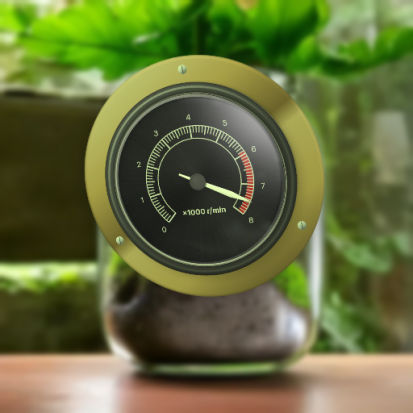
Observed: 7500 (rpm)
